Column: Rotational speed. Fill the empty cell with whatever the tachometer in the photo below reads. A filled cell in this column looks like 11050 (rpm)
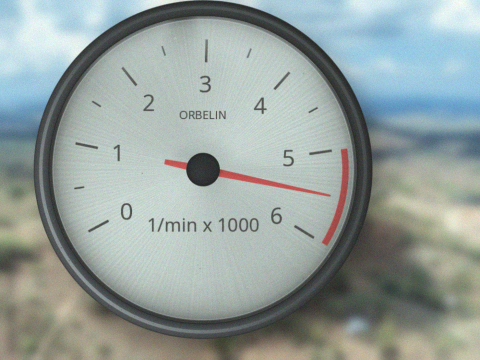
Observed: 5500 (rpm)
